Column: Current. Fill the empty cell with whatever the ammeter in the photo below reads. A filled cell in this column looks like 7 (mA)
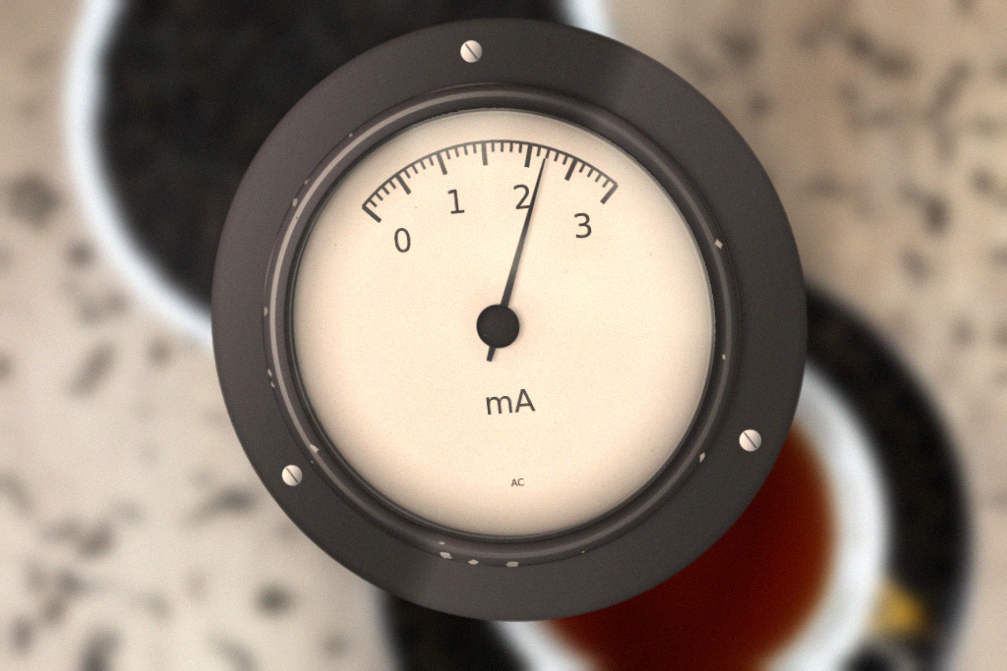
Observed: 2.2 (mA)
